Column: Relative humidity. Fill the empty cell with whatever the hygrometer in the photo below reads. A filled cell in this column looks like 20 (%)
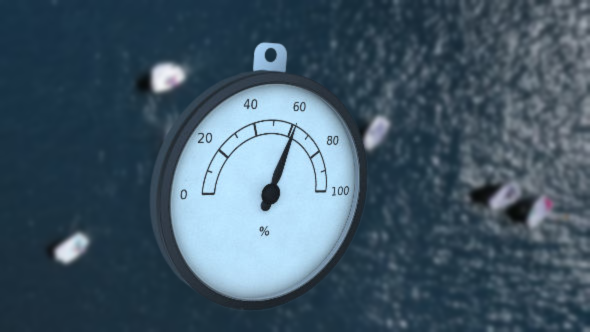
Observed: 60 (%)
